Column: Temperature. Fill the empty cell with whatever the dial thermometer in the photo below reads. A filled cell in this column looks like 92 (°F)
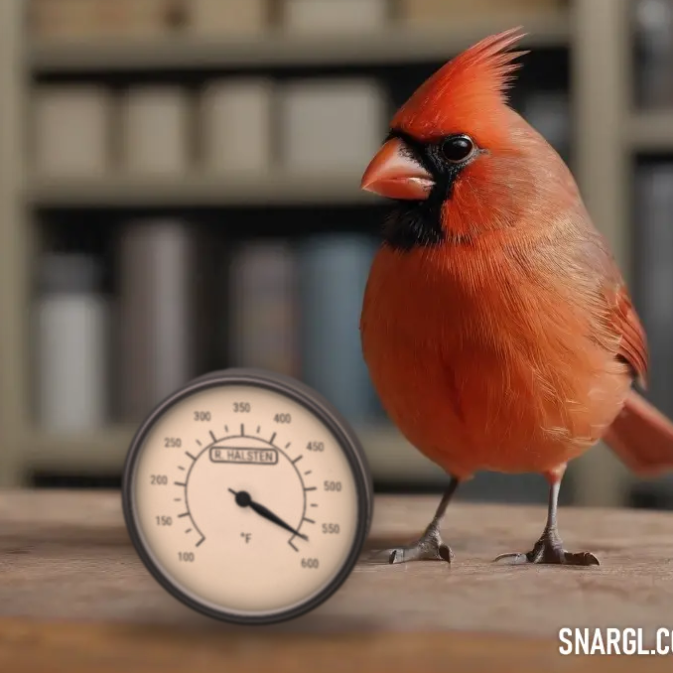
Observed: 575 (°F)
